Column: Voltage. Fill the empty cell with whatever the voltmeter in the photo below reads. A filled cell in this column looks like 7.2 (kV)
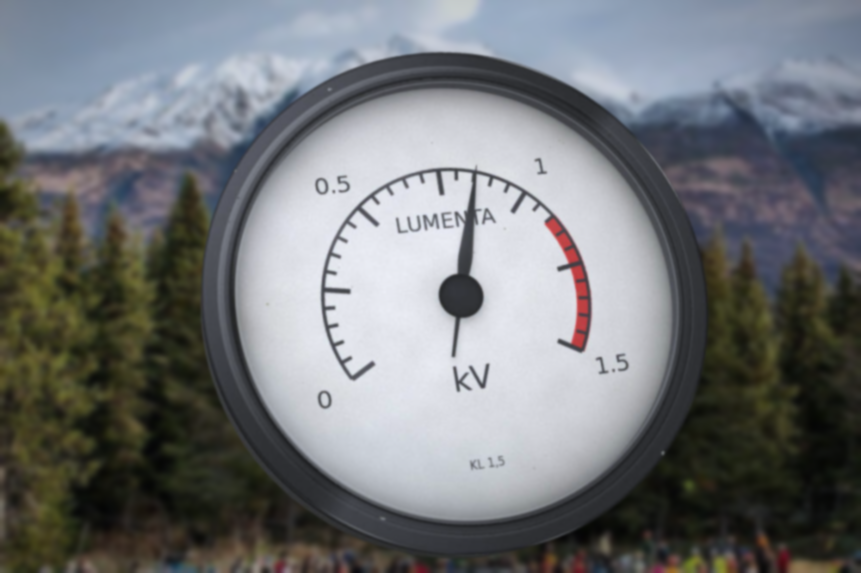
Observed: 0.85 (kV)
